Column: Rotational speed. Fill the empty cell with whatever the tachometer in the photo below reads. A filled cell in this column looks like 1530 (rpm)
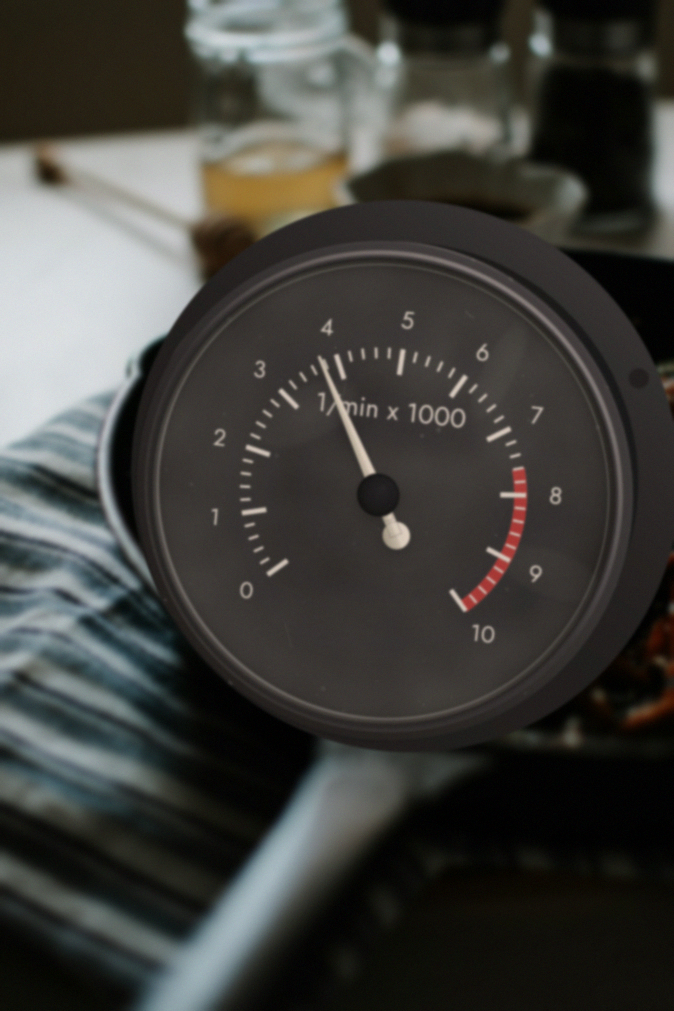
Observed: 3800 (rpm)
